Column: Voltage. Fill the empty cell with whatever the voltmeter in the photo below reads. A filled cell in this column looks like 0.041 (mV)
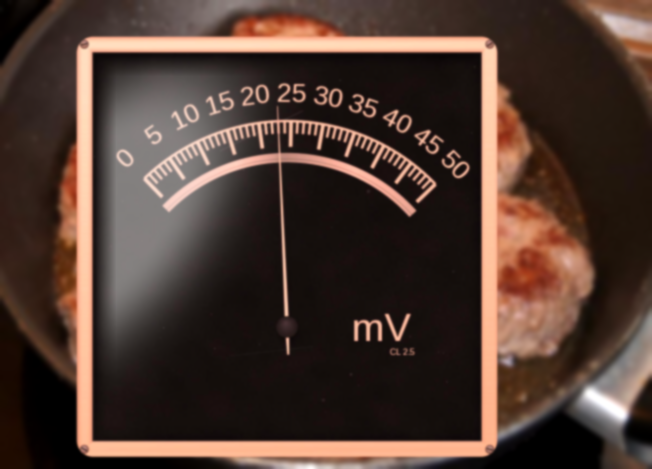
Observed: 23 (mV)
